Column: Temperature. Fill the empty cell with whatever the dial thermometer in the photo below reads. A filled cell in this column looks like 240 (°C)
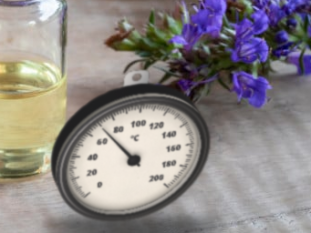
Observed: 70 (°C)
